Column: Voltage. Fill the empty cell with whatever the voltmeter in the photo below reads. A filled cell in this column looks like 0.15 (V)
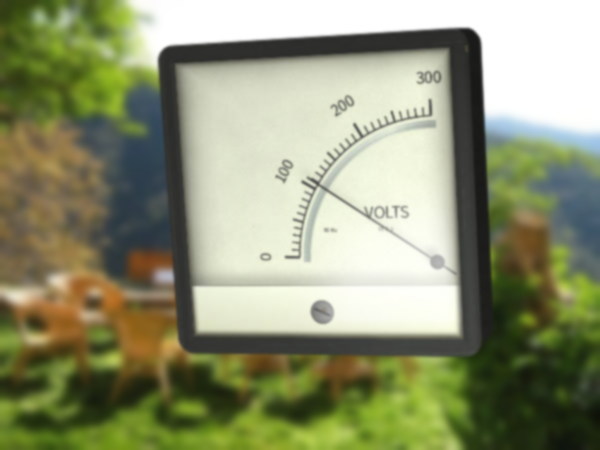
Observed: 110 (V)
